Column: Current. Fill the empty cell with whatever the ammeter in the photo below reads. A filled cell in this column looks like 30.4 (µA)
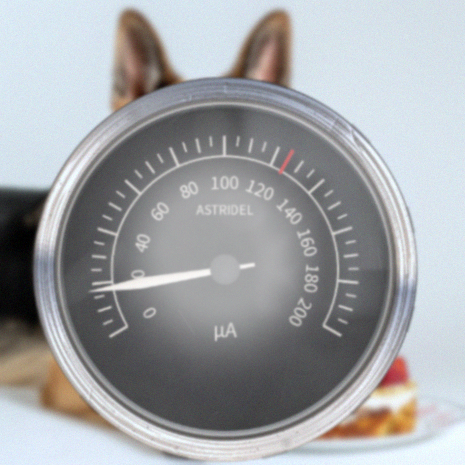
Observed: 17.5 (µA)
